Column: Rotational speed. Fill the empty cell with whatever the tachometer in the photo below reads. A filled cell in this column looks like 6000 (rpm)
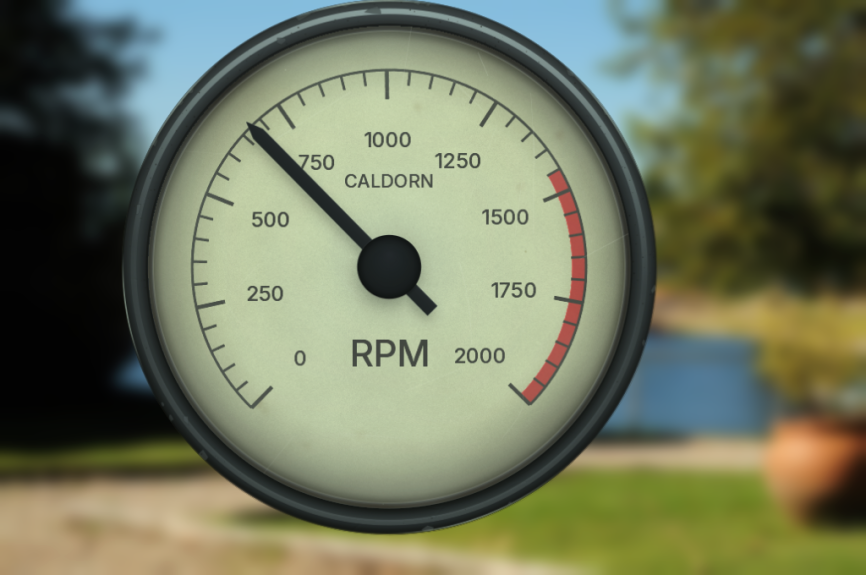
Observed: 675 (rpm)
